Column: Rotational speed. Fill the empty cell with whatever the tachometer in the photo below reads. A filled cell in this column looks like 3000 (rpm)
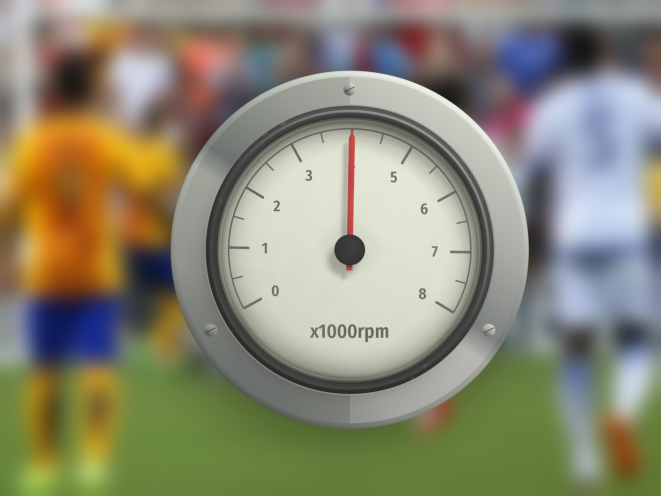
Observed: 4000 (rpm)
